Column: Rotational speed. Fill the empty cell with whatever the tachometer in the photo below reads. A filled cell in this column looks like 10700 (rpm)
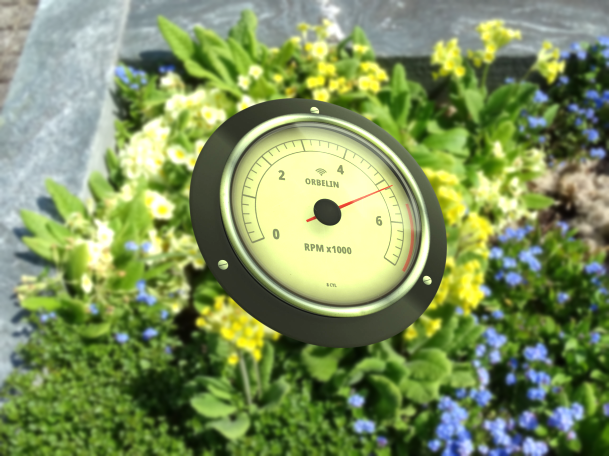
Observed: 5200 (rpm)
